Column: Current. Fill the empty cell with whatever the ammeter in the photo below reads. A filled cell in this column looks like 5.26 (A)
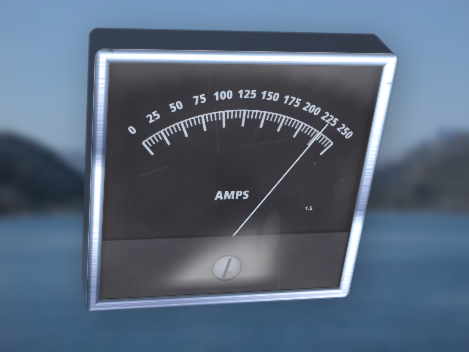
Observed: 225 (A)
